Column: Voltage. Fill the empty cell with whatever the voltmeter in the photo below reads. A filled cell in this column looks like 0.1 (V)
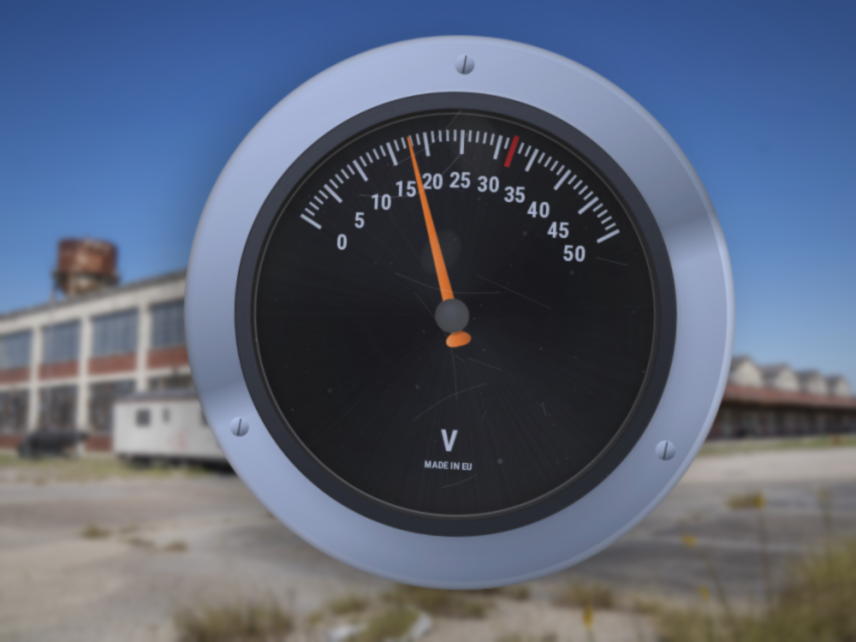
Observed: 18 (V)
